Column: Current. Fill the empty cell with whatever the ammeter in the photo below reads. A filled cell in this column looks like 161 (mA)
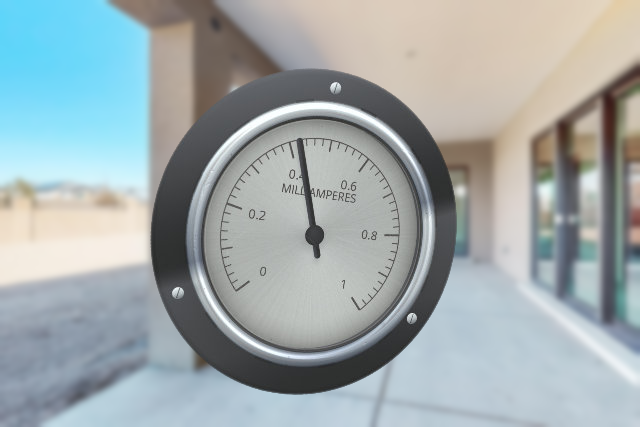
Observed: 0.42 (mA)
